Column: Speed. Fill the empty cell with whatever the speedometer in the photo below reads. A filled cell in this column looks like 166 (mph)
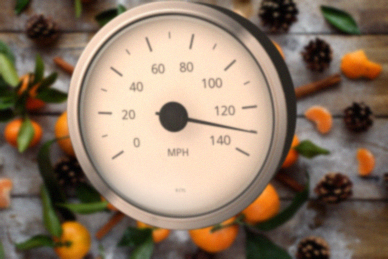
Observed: 130 (mph)
